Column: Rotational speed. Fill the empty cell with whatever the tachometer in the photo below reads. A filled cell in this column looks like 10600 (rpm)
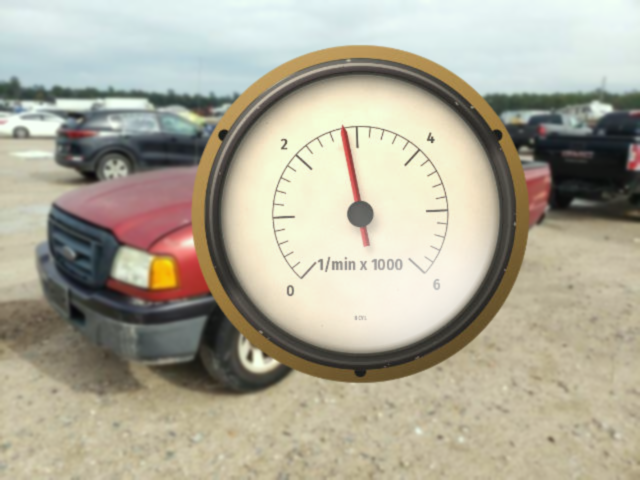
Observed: 2800 (rpm)
